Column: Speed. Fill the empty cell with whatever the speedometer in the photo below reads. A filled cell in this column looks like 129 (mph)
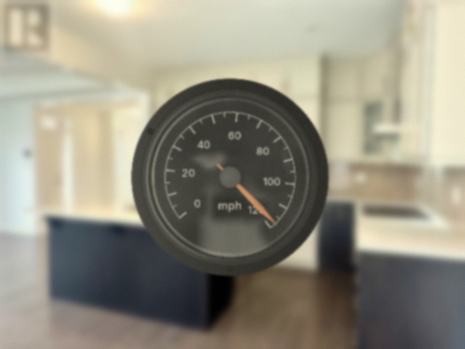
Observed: 117.5 (mph)
